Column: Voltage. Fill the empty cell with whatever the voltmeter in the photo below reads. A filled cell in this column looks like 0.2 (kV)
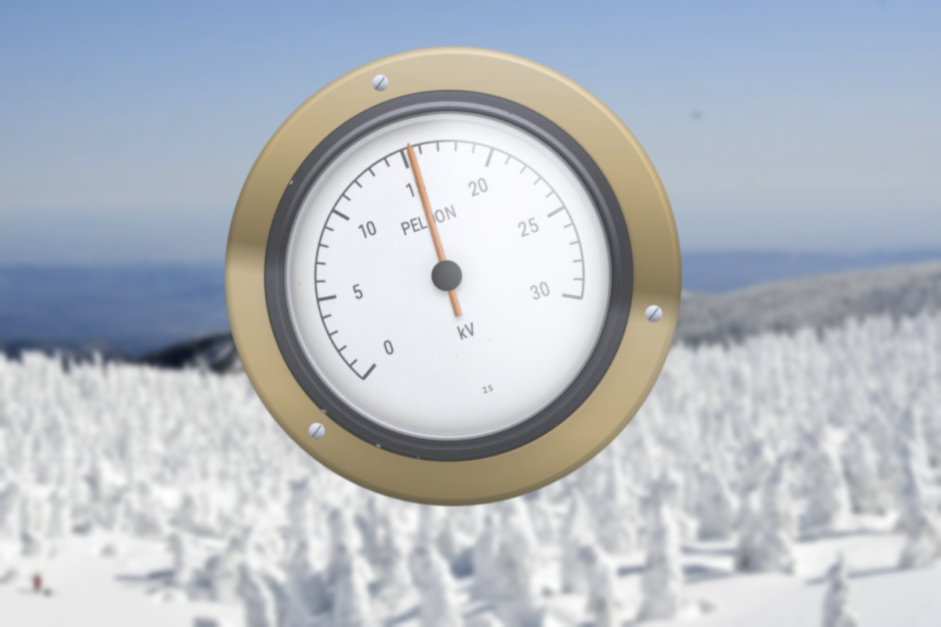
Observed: 15.5 (kV)
